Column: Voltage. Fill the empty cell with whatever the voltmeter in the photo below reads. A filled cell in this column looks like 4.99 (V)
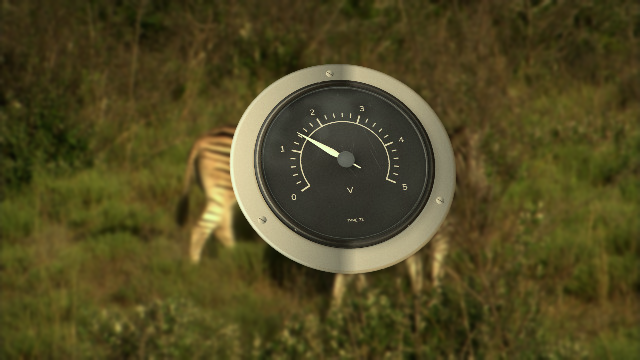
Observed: 1.4 (V)
